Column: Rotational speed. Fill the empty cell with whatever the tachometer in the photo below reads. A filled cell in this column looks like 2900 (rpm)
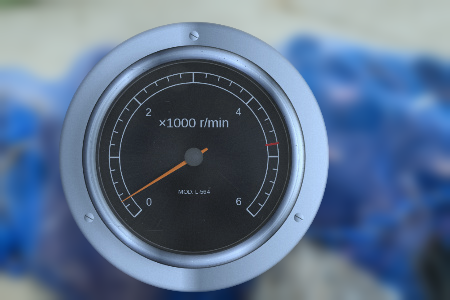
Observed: 300 (rpm)
